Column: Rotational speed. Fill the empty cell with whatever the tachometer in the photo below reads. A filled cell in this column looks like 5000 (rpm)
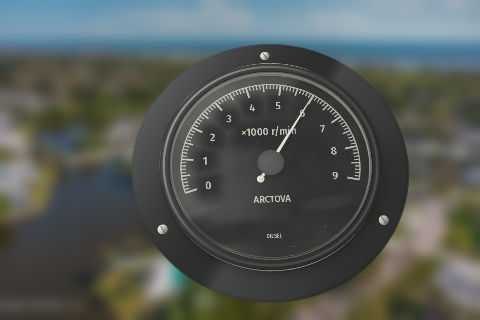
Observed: 6000 (rpm)
